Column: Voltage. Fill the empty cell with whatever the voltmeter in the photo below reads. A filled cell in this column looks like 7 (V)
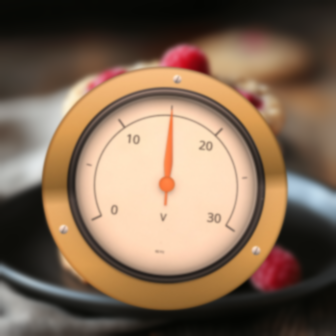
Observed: 15 (V)
